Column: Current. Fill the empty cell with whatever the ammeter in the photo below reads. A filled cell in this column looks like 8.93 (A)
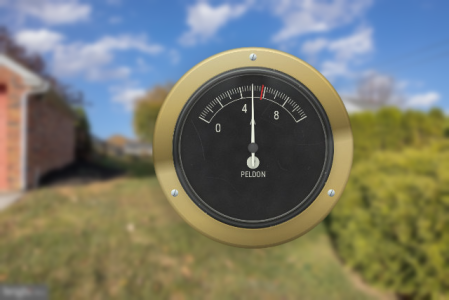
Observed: 5 (A)
